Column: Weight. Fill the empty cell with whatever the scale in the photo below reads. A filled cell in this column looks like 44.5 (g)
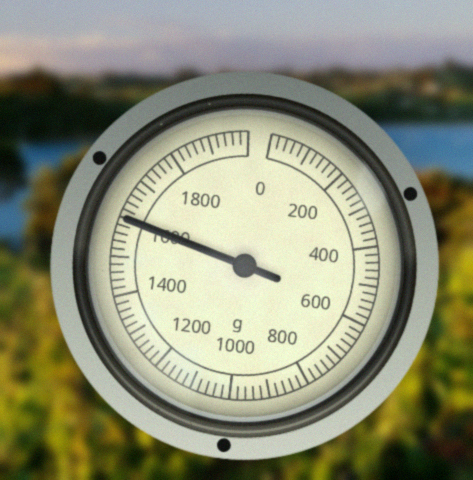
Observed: 1600 (g)
